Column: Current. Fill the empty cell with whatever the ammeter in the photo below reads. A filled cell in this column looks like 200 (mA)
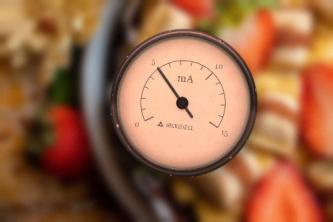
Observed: 5 (mA)
